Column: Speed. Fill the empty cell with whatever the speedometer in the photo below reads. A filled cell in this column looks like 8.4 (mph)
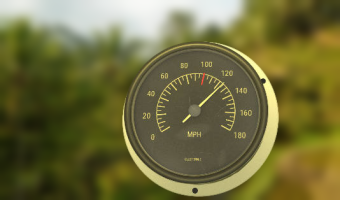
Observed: 125 (mph)
